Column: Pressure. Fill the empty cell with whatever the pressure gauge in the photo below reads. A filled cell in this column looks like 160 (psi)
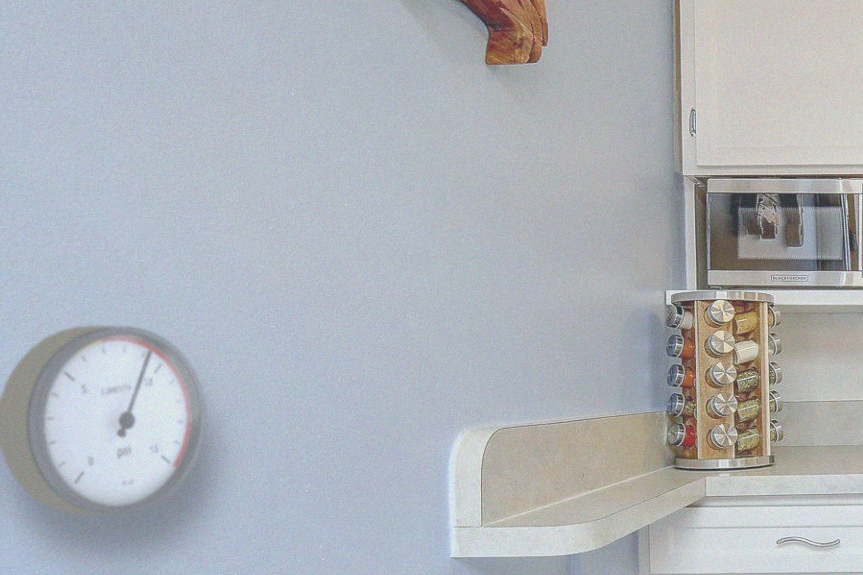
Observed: 9 (psi)
